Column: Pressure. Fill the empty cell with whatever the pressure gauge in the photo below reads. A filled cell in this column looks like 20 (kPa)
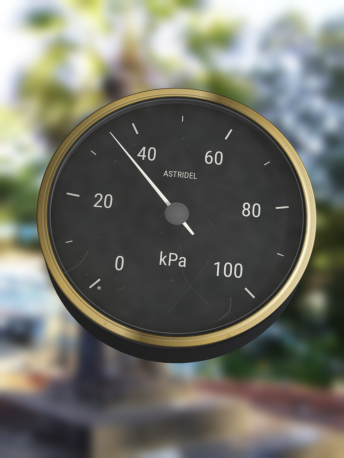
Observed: 35 (kPa)
